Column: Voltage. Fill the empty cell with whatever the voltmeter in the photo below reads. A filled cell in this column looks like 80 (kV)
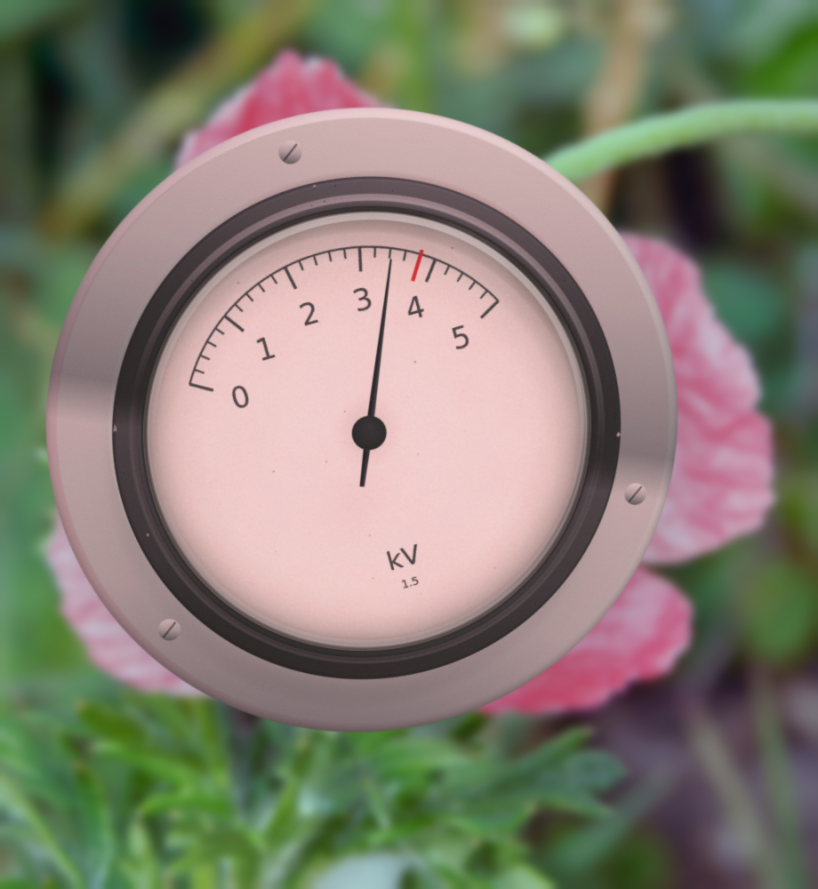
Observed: 3.4 (kV)
